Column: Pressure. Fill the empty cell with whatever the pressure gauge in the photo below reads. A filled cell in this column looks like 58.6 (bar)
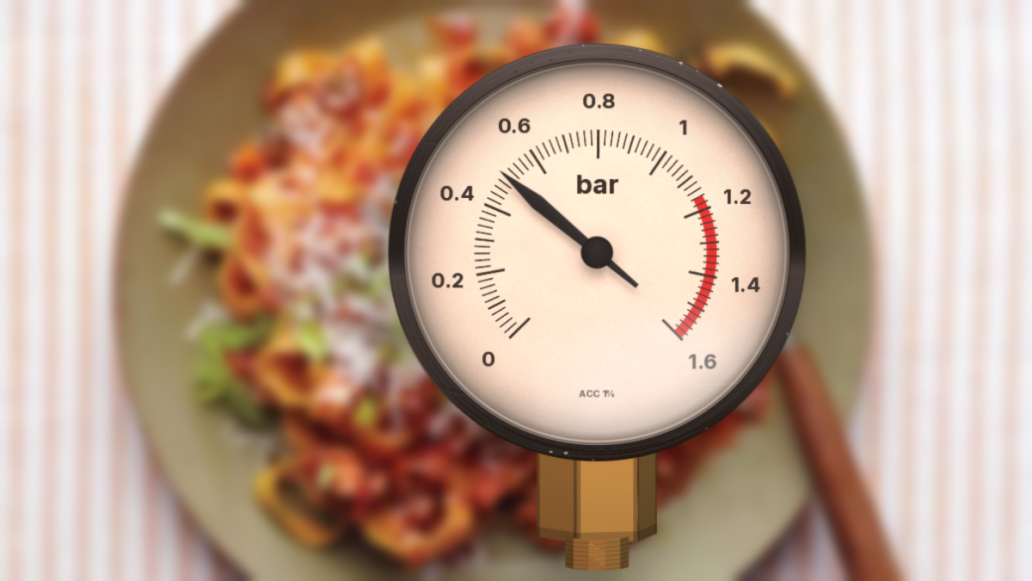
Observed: 0.5 (bar)
